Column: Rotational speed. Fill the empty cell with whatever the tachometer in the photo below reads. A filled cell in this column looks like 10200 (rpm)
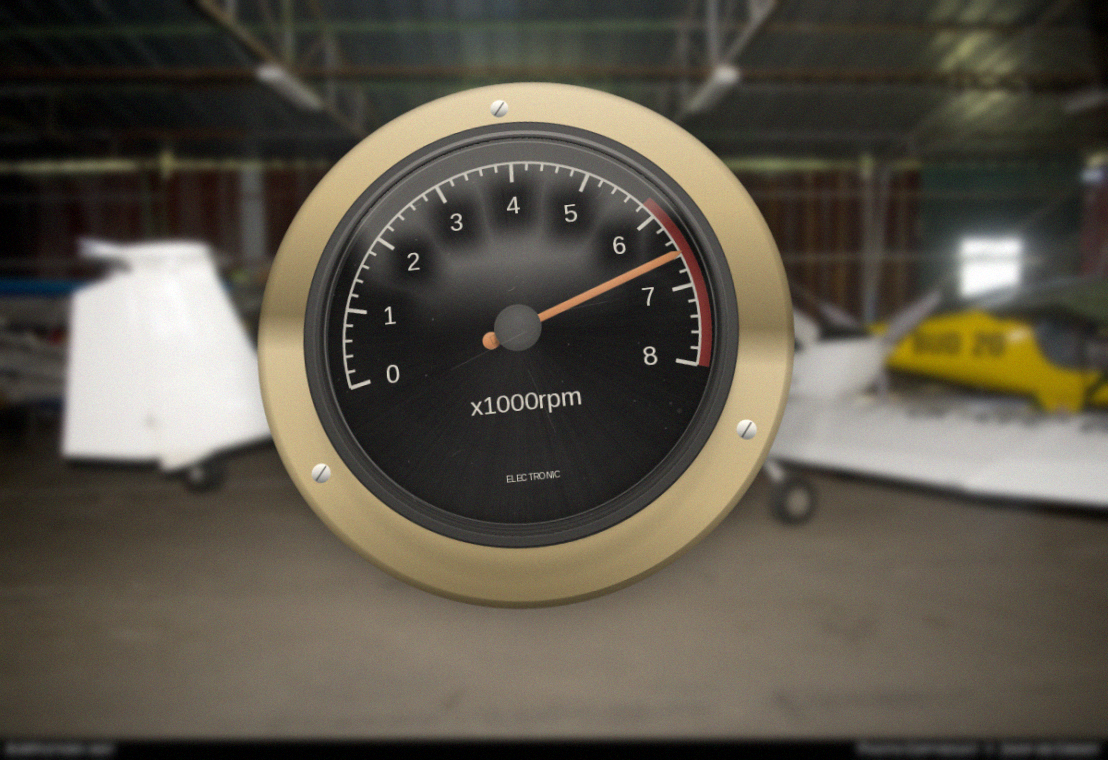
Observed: 6600 (rpm)
